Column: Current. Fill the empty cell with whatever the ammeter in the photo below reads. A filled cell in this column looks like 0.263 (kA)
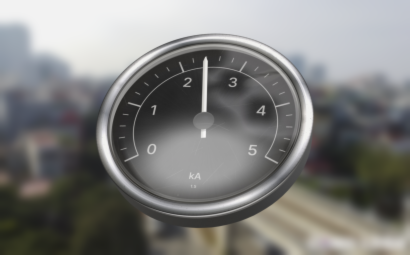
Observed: 2.4 (kA)
